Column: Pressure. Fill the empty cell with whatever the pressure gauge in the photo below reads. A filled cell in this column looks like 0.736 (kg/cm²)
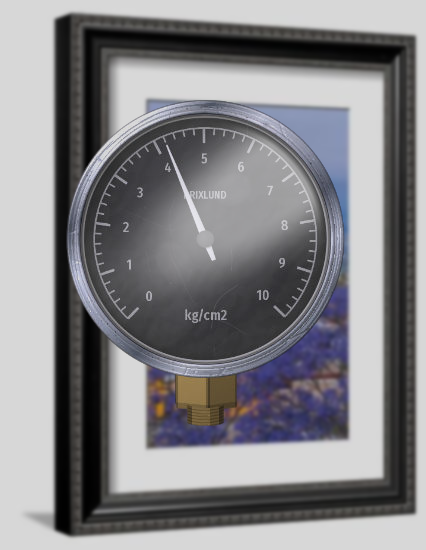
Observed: 4.2 (kg/cm²)
